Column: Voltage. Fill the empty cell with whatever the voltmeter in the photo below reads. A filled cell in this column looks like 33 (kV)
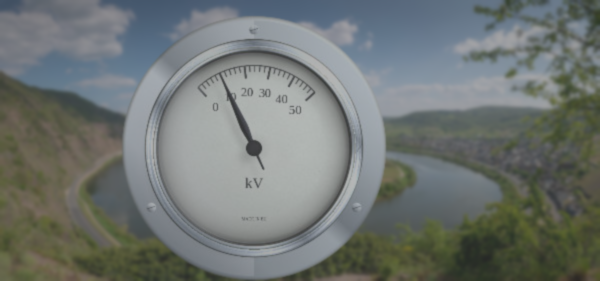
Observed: 10 (kV)
